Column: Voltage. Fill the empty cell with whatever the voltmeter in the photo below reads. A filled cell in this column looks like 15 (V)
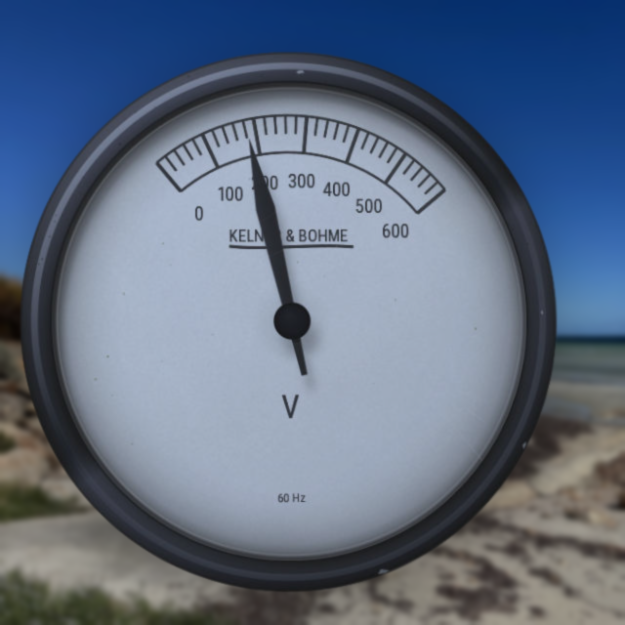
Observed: 180 (V)
